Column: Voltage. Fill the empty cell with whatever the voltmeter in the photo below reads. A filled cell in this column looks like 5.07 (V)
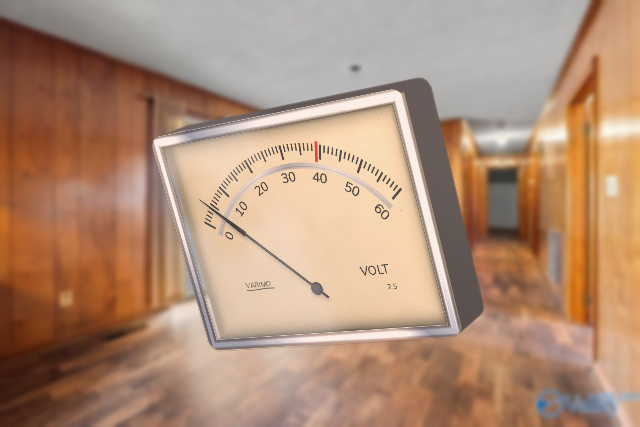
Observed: 5 (V)
